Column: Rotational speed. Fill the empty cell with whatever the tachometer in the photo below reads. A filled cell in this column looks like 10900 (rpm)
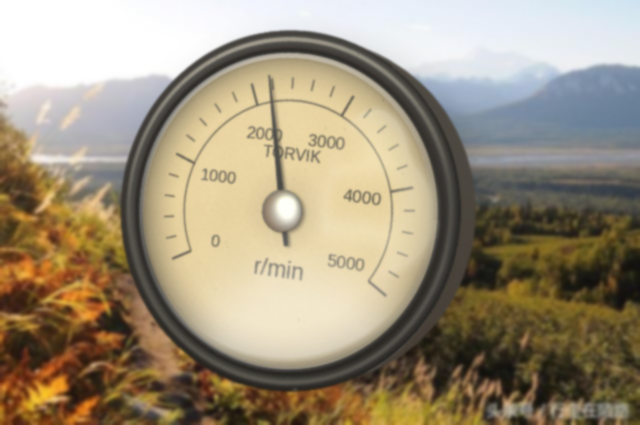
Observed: 2200 (rpm)
